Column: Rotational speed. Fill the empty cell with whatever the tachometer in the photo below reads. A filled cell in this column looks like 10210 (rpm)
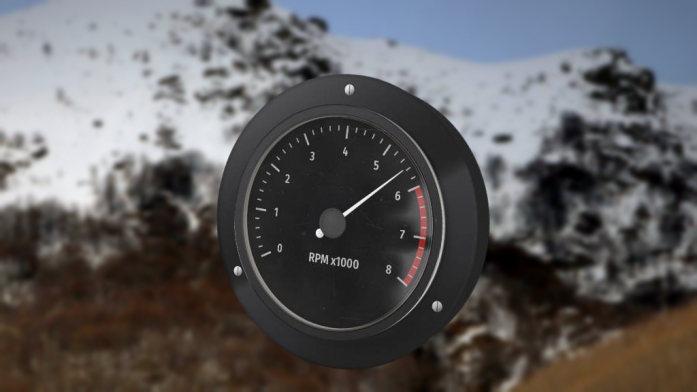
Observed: 5600 (rpm)
